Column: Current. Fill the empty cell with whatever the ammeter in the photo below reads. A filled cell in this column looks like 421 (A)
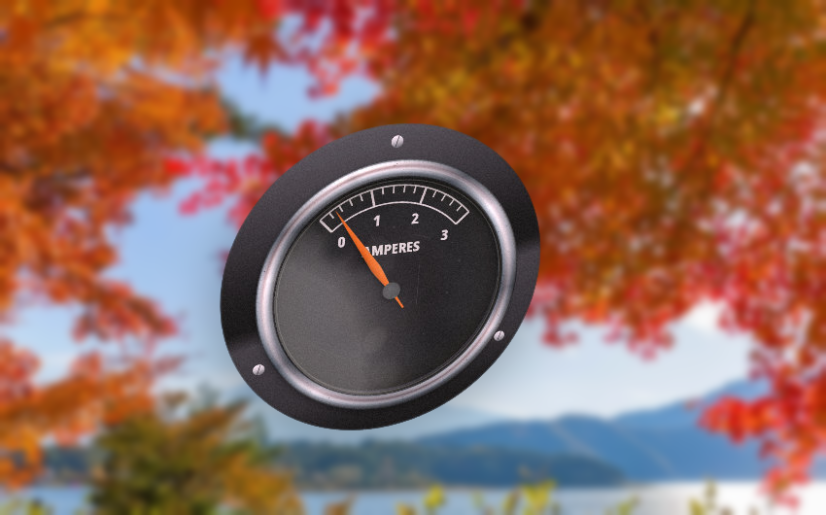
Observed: 0.3 (A)
